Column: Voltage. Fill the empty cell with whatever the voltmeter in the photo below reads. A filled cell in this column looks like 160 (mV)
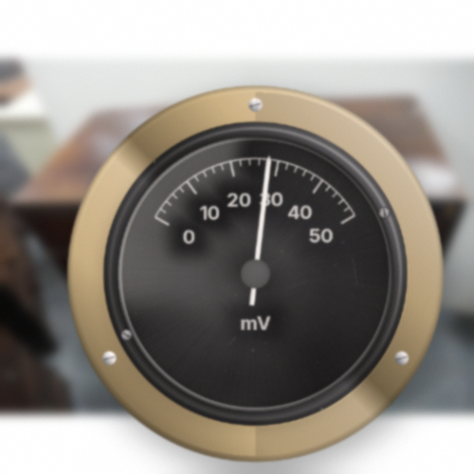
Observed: 28 (mV)
